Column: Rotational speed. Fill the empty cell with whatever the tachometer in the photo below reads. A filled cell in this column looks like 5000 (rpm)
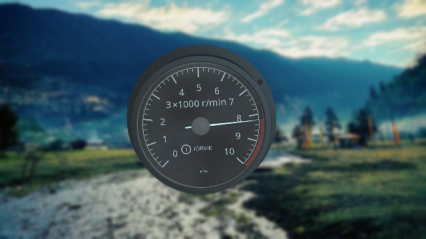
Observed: 8200 (rpm)
